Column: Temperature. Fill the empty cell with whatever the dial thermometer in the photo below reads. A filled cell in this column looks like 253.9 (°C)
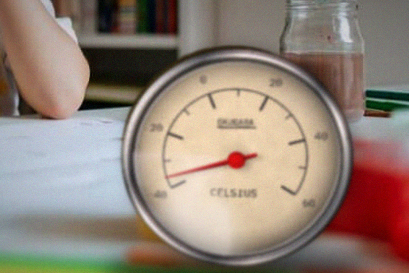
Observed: -35 (°C)
